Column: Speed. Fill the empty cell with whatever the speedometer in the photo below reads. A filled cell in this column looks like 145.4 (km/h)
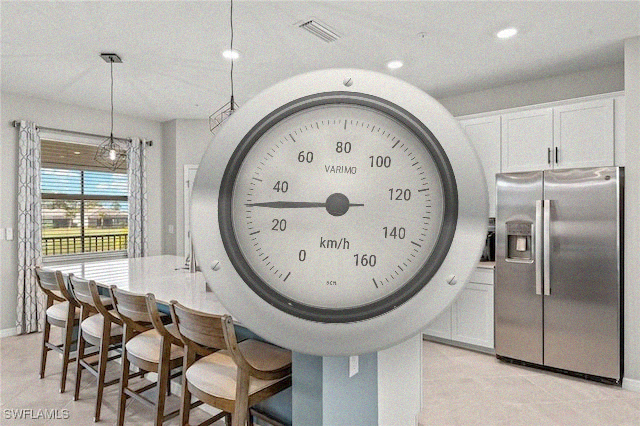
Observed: 30 (km/h)
